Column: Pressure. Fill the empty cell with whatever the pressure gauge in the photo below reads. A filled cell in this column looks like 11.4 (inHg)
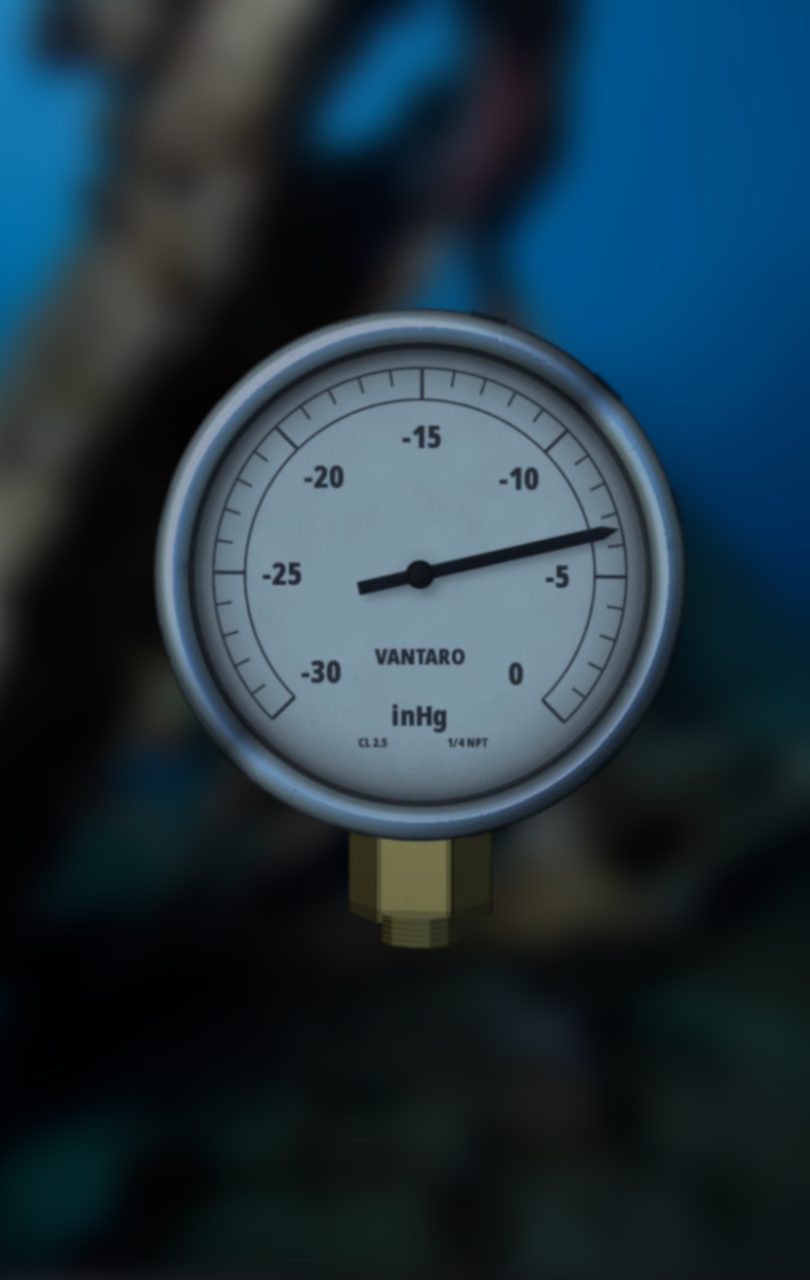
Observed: -6.5 (inHg)
